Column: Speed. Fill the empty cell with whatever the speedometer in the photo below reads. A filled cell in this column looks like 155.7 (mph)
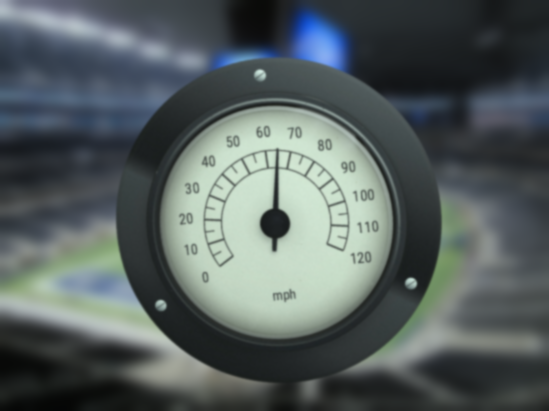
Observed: 65 (mph)
